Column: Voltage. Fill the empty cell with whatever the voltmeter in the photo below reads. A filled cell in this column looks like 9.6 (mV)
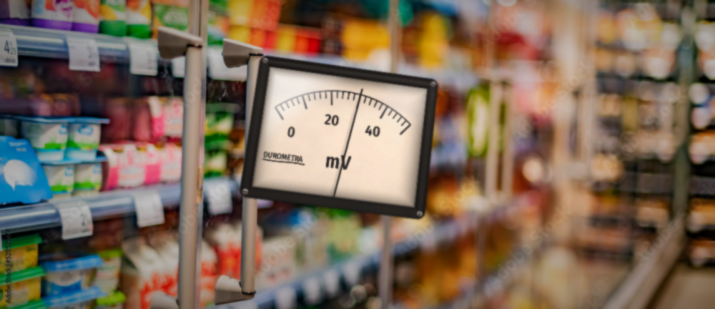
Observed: 30 (mV)
